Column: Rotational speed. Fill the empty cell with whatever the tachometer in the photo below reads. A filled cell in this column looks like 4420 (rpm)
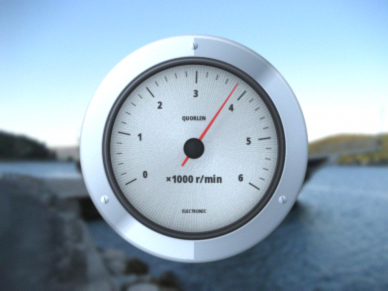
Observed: 3800 (rpm)
